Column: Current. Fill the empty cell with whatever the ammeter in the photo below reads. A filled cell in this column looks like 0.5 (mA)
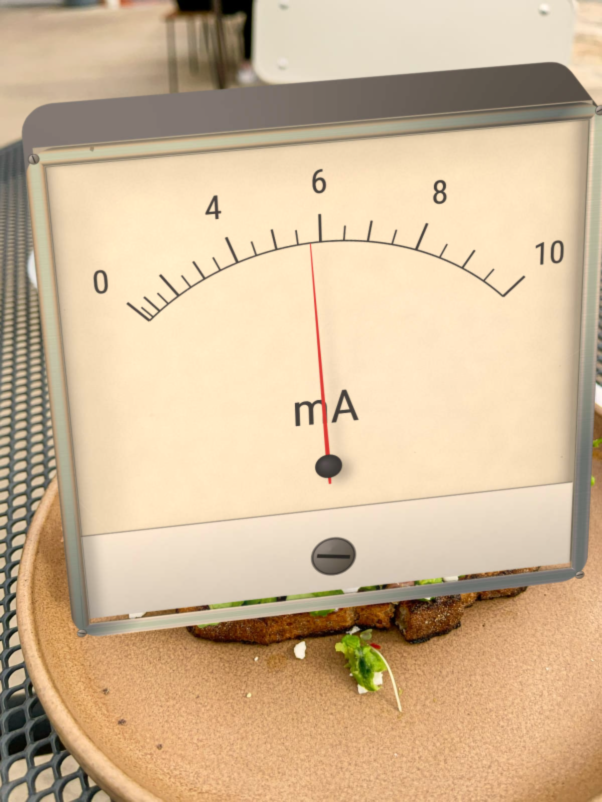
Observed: 5.75 (mA)
